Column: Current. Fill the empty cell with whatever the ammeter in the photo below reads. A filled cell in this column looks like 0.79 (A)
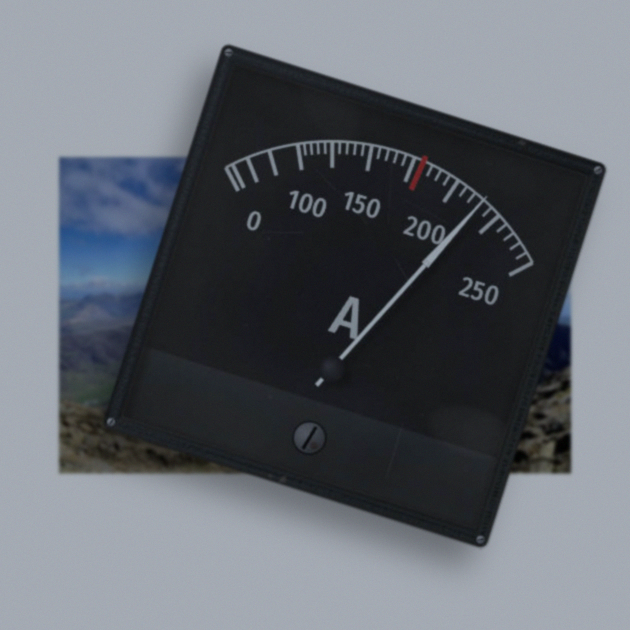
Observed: 215 (A)
